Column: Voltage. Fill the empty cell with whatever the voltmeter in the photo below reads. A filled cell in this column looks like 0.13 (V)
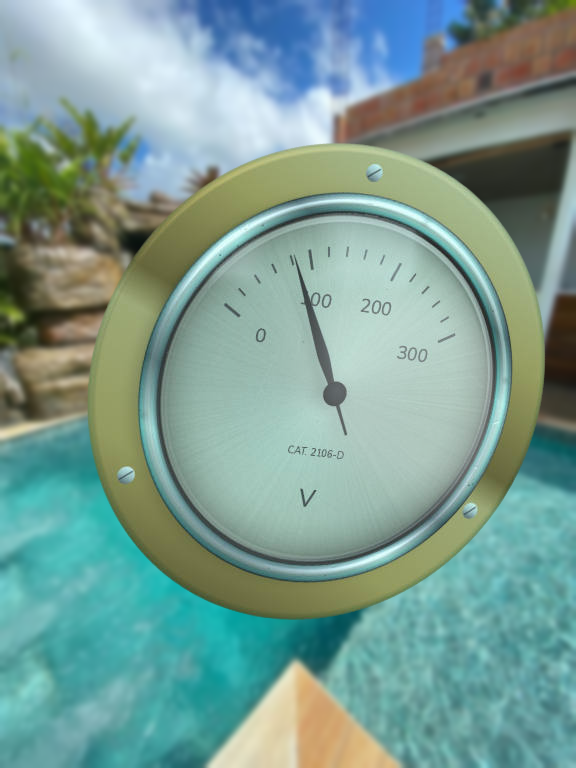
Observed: 80 (V)
